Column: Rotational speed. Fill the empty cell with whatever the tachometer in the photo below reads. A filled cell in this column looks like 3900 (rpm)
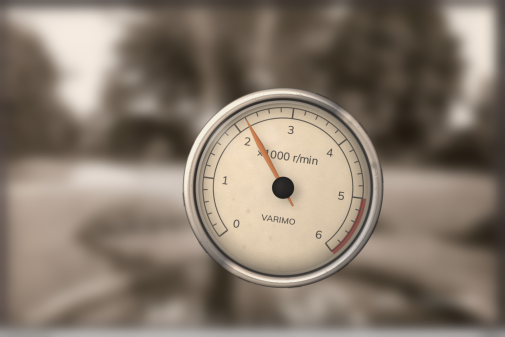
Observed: 2200 (rpm)
